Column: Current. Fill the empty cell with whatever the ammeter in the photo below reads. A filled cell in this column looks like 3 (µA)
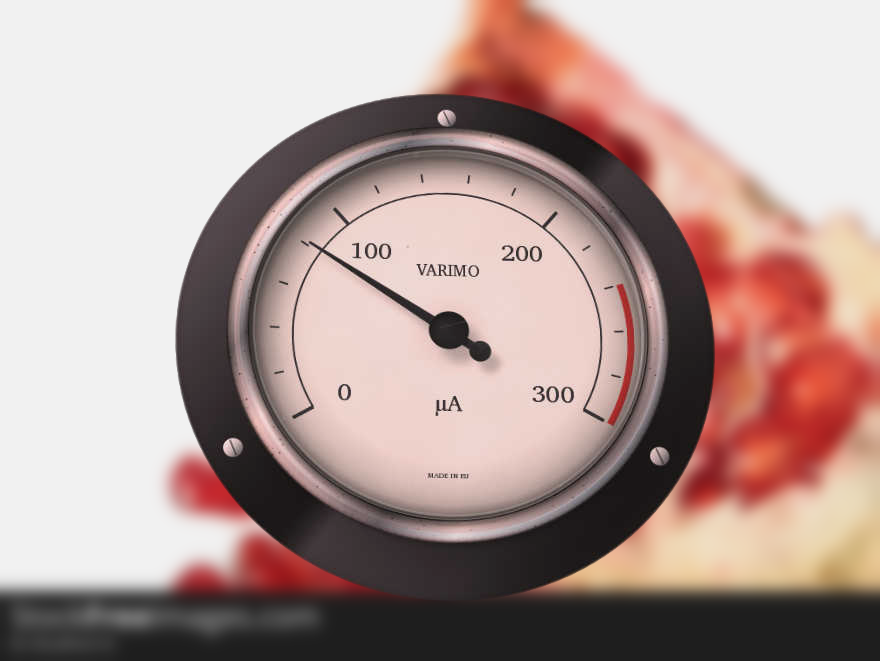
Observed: 80 (µA)
